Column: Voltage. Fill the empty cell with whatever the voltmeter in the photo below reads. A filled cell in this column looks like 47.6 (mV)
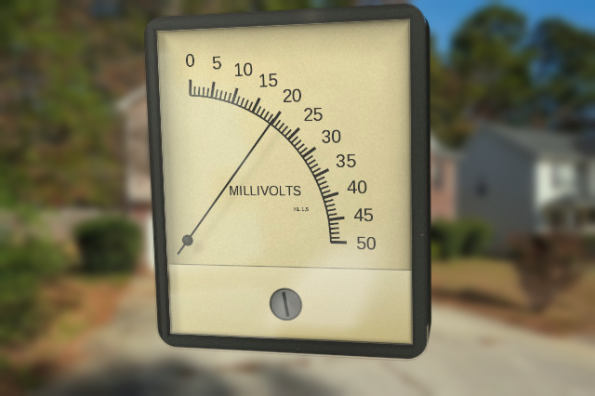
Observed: 20 (mV)
